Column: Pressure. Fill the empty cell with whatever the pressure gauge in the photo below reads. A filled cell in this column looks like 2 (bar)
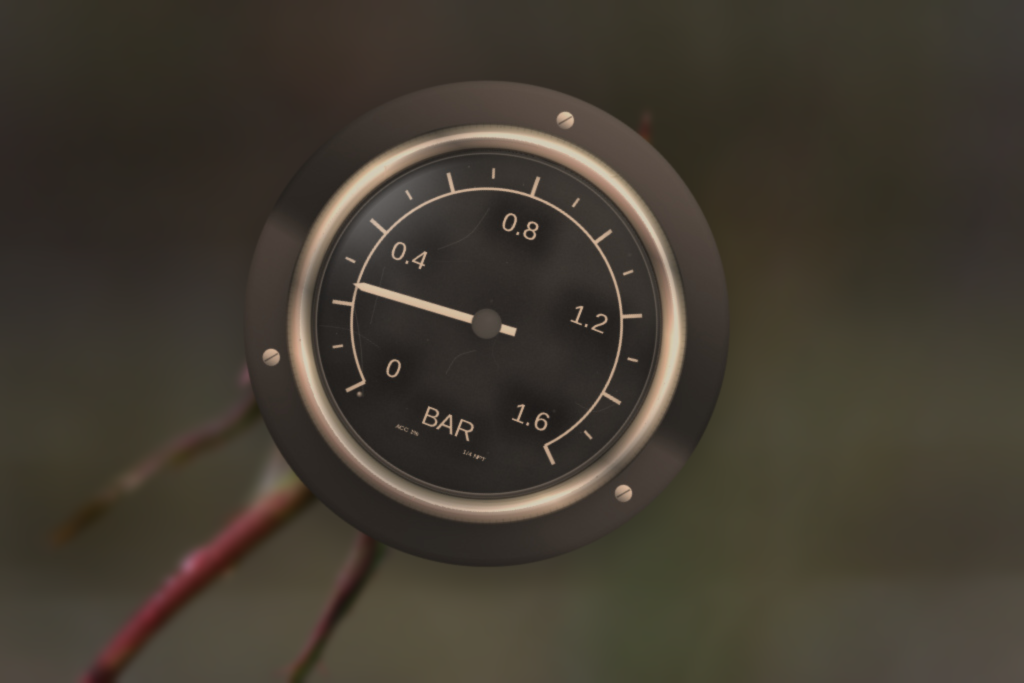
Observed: 0.25 (bar)
